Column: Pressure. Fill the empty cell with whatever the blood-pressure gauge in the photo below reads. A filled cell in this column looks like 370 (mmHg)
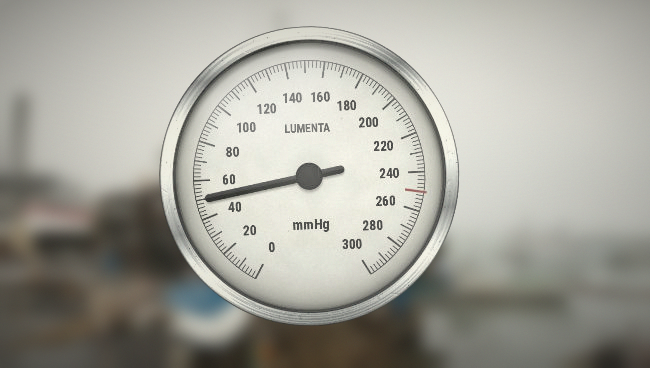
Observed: 50 (mmHg)
